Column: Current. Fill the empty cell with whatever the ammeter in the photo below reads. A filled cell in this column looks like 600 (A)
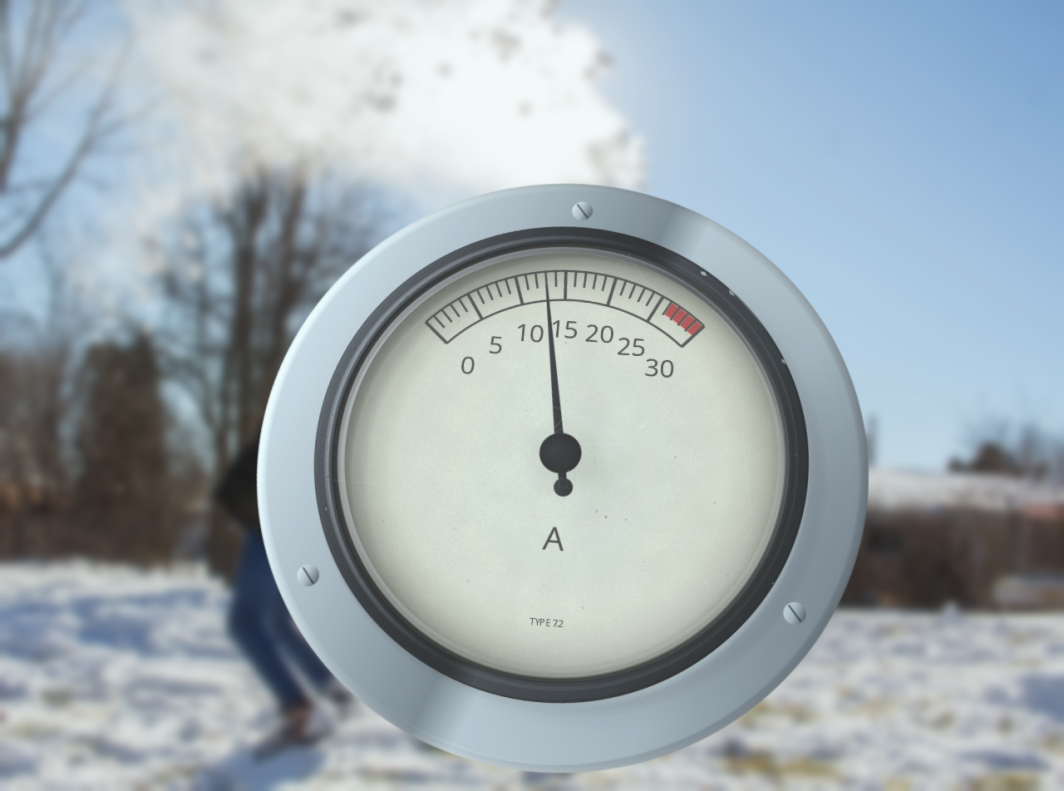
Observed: 13 (A)
